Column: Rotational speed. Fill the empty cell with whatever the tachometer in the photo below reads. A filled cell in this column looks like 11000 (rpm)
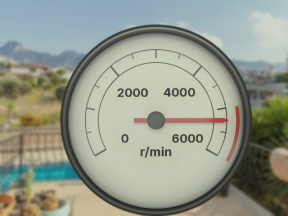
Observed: 5250 (rpm)
